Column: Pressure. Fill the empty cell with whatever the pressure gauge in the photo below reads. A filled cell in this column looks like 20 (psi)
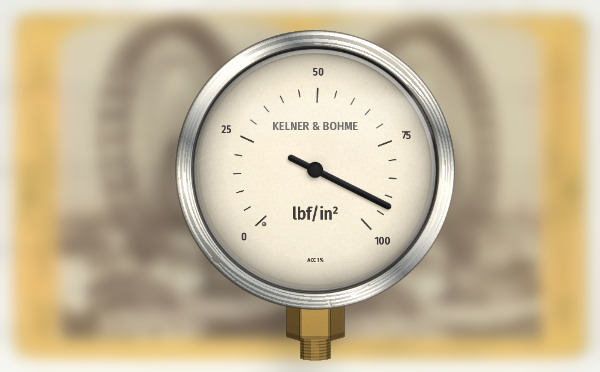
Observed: 92.5 (psi)
